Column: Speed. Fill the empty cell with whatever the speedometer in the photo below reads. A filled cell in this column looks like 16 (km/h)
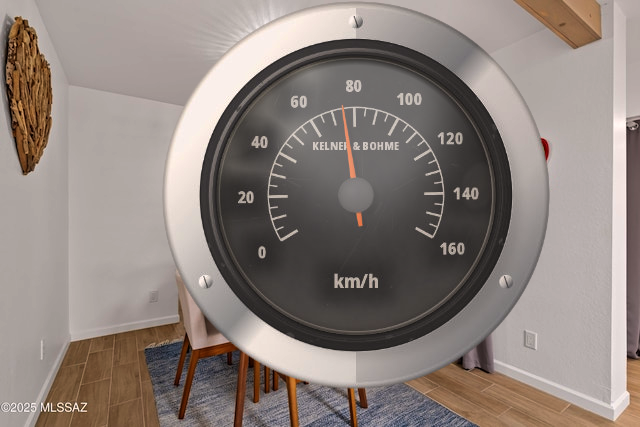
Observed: 75 (km/h)
